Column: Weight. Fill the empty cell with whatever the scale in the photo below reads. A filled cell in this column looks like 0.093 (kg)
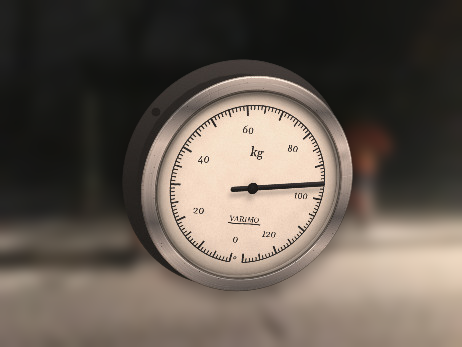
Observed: 95 (kg)
